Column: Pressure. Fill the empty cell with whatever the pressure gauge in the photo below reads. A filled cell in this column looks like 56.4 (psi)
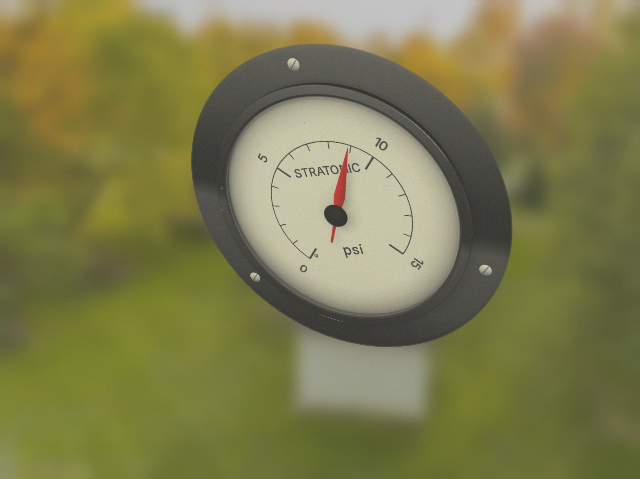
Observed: 9 (psi)
